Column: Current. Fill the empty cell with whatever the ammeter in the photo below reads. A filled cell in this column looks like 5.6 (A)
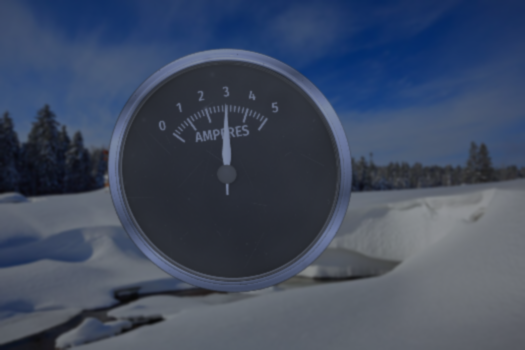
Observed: 3 (A)
